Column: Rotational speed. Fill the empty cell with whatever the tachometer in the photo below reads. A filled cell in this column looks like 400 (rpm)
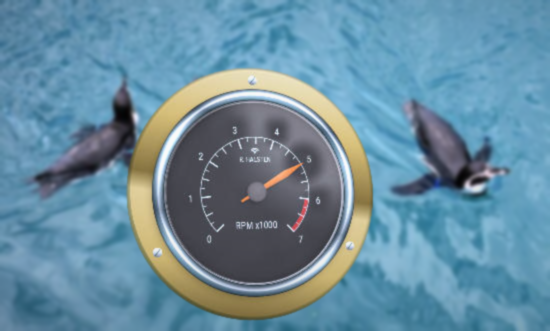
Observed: 5000 (rpm)
